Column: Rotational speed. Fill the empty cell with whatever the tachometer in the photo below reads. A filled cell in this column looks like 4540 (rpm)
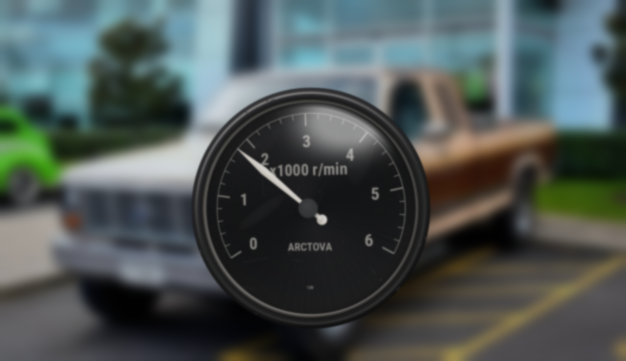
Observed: 1800 (rpm)
